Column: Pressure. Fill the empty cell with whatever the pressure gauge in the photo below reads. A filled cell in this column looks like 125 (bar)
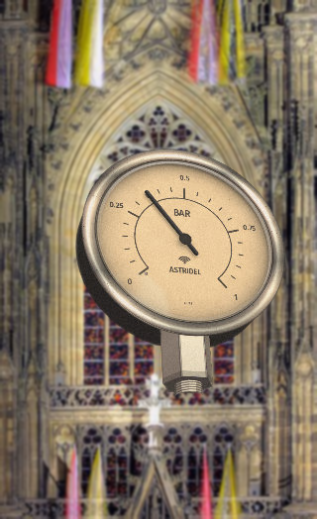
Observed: 0.35 (bar)
